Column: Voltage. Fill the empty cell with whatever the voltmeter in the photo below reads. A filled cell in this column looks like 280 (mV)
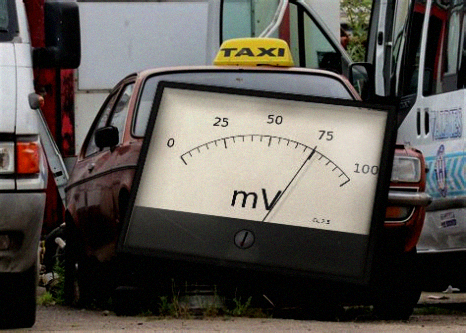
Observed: 75 (mV)
